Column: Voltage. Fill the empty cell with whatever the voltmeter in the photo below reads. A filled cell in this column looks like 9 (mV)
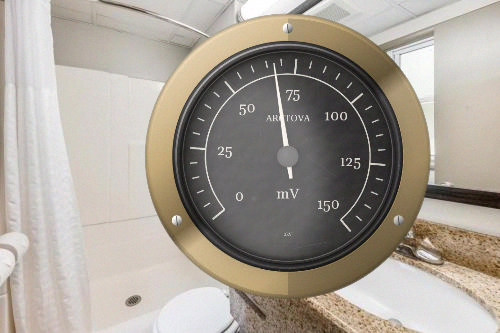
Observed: 67.5 (mV)
